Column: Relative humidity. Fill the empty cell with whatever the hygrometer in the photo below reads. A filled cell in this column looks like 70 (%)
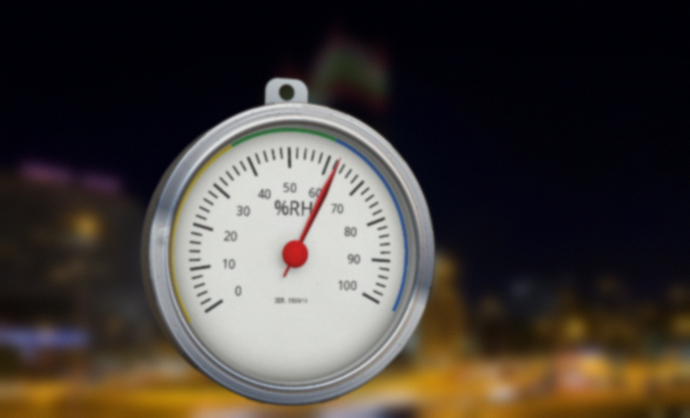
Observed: 62 (%)
